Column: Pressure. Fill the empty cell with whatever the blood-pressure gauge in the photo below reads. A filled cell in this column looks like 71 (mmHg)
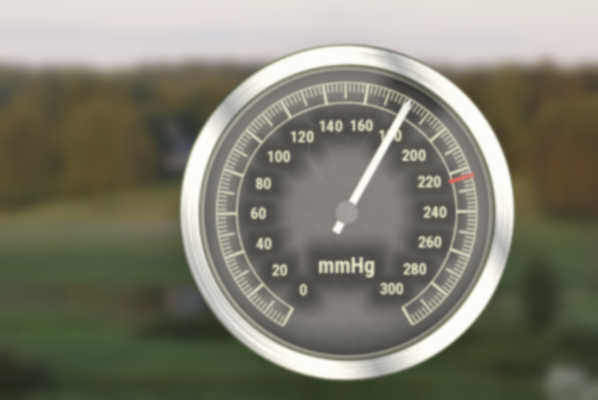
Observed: 180 (mmHg)
